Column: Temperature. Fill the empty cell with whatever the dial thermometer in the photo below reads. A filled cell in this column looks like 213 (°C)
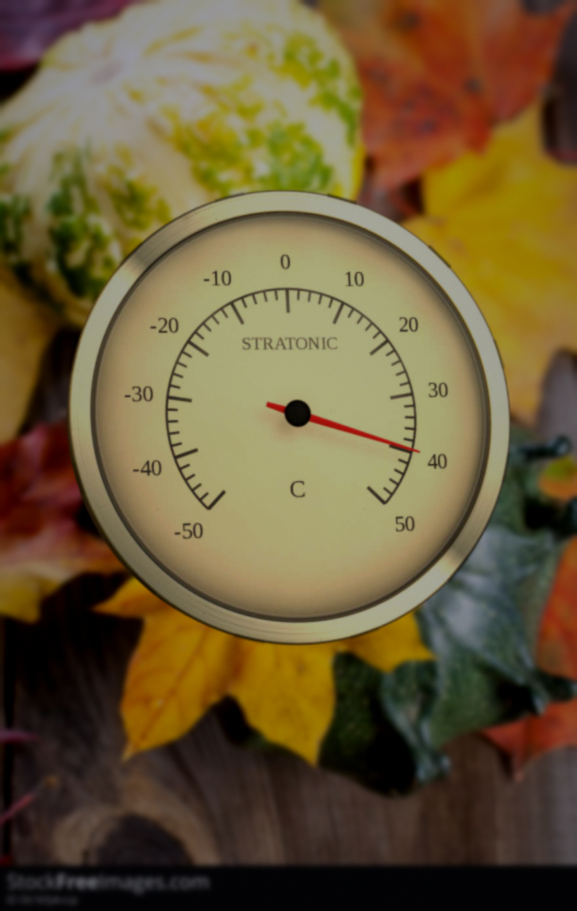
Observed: 40 (°C)
